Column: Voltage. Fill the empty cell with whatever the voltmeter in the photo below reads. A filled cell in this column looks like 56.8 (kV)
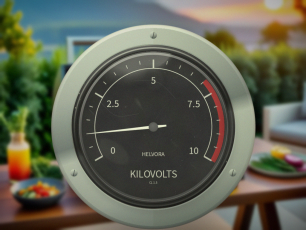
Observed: 1 (kV)
